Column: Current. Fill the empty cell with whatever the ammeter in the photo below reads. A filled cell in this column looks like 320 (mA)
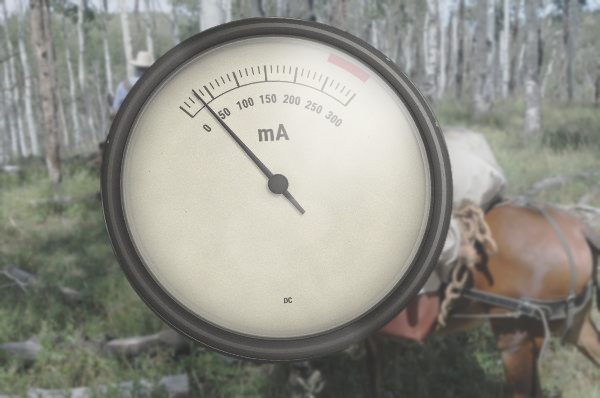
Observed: 30 (mA)
